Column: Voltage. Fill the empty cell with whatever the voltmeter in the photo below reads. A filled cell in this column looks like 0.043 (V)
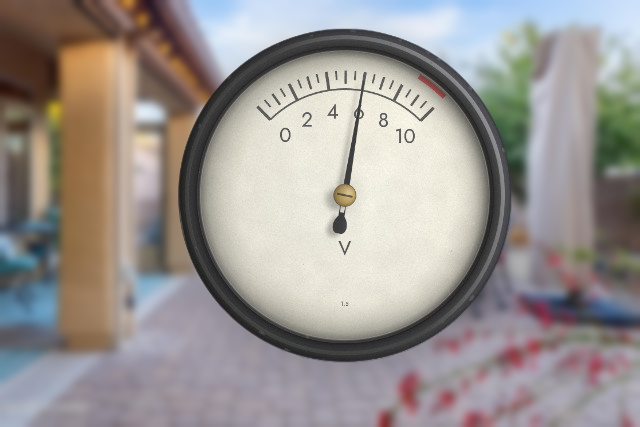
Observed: 6 (V)
